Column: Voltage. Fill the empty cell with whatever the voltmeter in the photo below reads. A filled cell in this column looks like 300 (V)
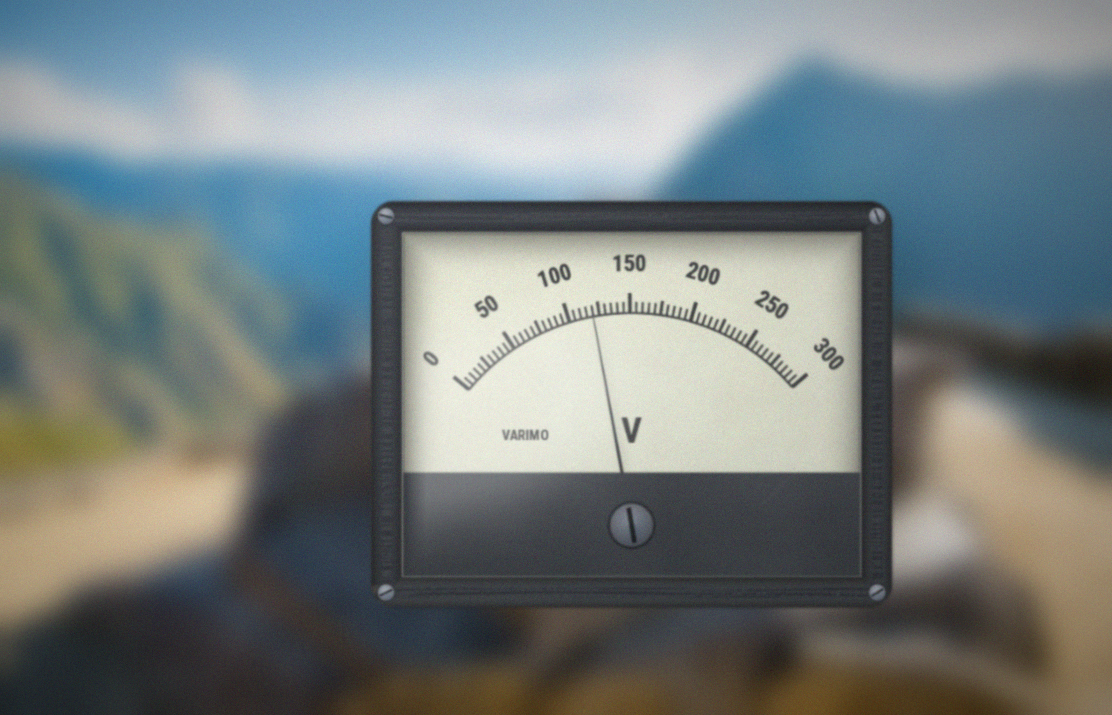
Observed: 120 (V)
